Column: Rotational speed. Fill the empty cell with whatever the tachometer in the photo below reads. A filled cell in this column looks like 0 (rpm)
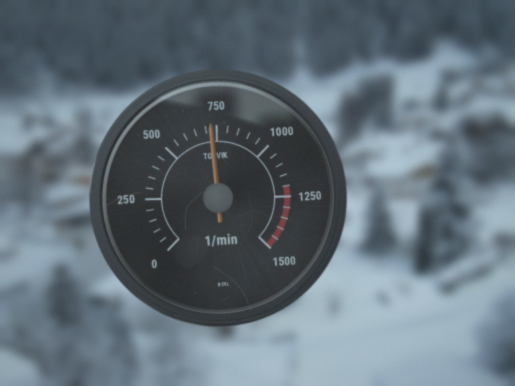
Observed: 725 (rpm)
